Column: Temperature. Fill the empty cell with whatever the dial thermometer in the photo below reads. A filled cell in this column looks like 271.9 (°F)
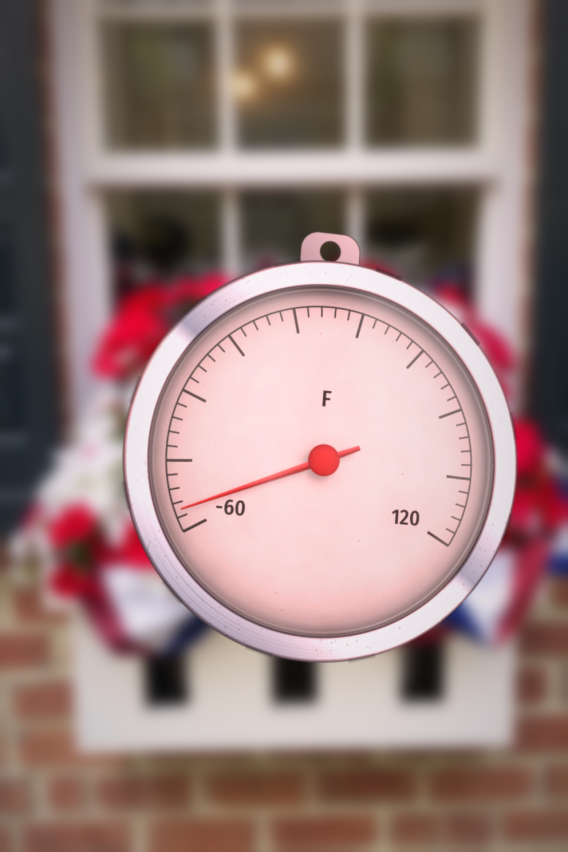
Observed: -54 (°F)
